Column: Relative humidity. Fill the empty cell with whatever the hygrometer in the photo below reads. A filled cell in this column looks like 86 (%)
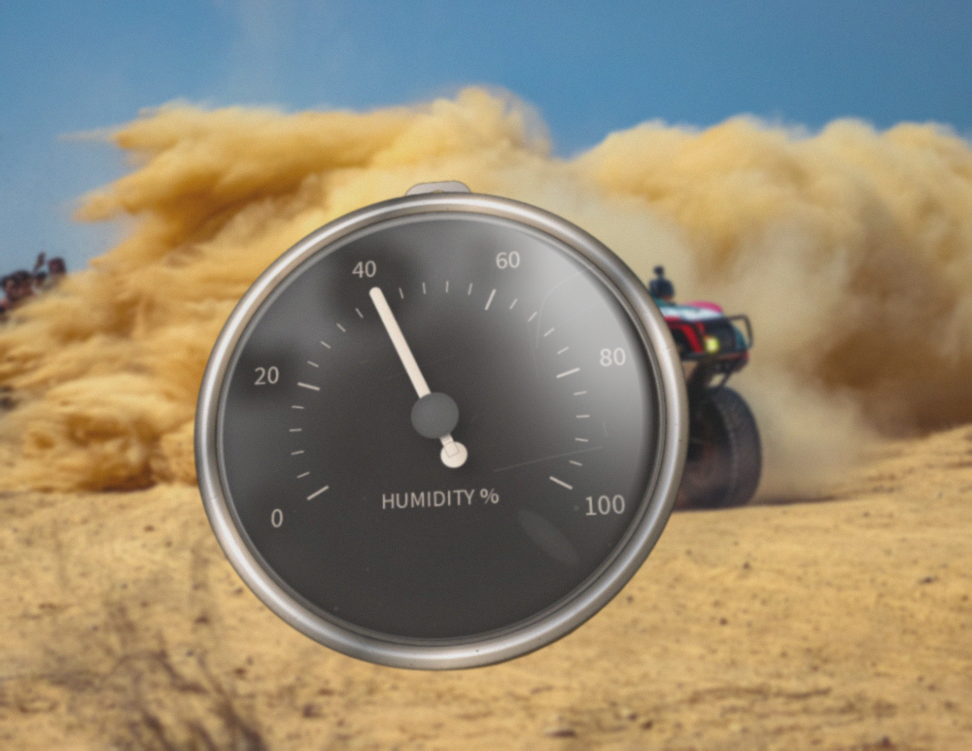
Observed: 40 (%)
